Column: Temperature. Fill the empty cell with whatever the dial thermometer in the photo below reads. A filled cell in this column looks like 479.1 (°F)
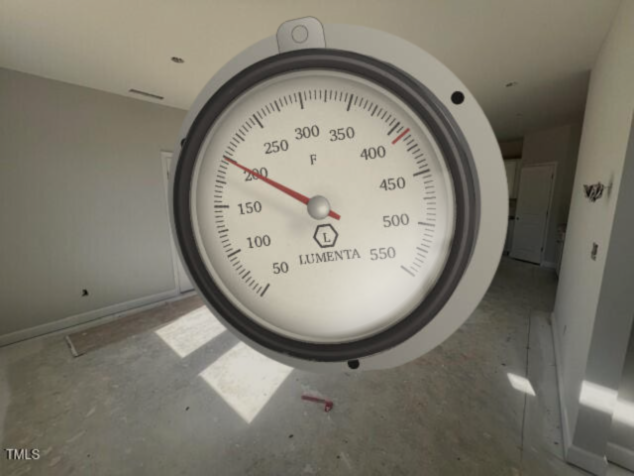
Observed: 200 (°F)
